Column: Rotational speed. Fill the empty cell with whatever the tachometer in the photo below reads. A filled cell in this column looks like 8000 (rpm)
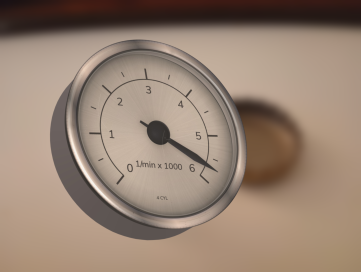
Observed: 5750 (rpm)
